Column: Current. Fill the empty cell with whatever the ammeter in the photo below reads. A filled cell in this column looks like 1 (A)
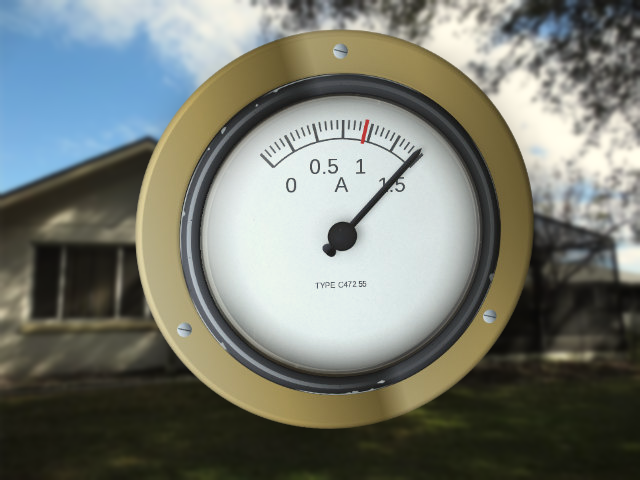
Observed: 1.45 (A)
